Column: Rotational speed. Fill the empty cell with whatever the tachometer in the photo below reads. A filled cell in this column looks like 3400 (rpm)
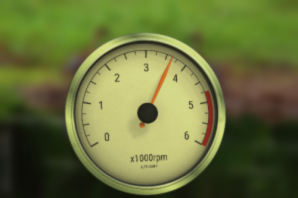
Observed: 3625 (rpm)
